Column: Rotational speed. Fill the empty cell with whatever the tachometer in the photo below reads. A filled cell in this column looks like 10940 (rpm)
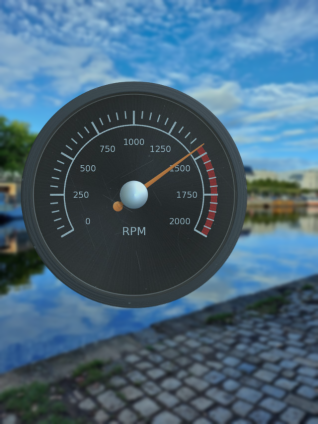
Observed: 1450 (rpm)
